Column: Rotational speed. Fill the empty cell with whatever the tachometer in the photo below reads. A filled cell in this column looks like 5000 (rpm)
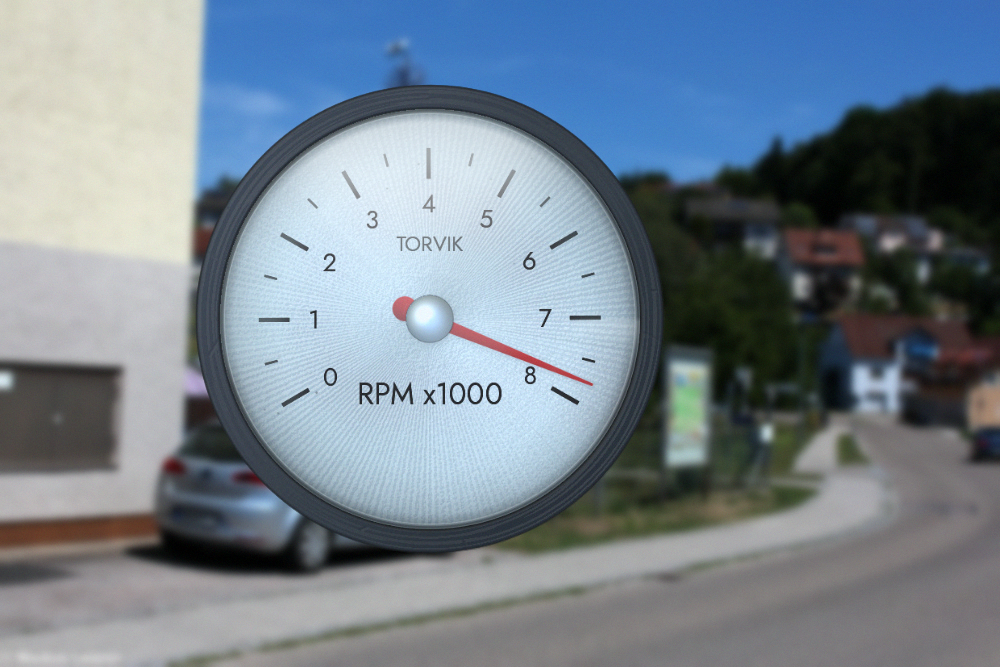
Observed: 7750 (rpm)
